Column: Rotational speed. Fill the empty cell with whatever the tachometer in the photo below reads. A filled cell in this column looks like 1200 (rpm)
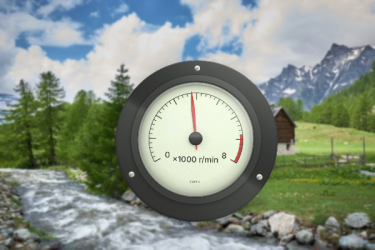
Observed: 3800 (rpm)
